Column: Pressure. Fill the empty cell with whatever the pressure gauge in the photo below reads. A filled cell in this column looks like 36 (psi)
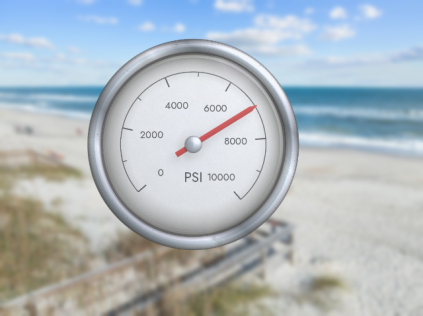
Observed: 7000 (psi)
